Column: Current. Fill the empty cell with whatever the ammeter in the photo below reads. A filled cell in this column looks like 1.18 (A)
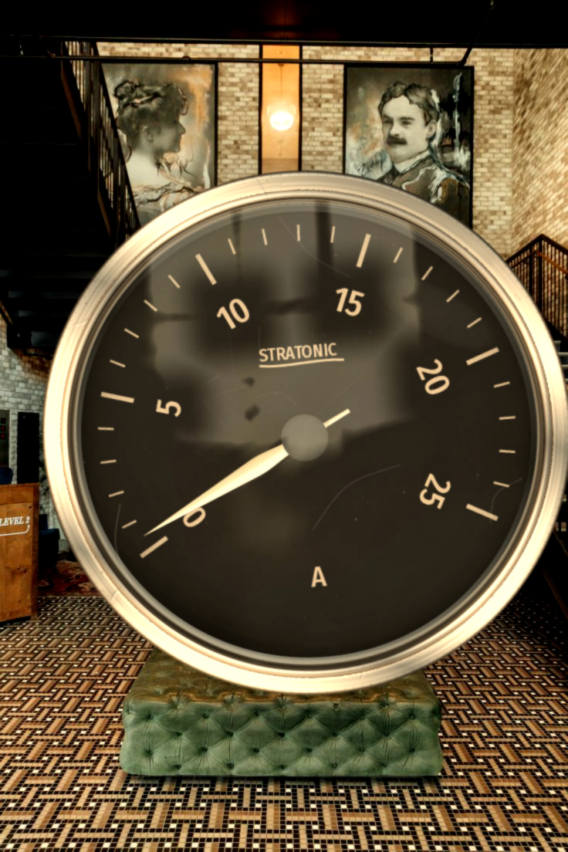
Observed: 0.5 (A)
